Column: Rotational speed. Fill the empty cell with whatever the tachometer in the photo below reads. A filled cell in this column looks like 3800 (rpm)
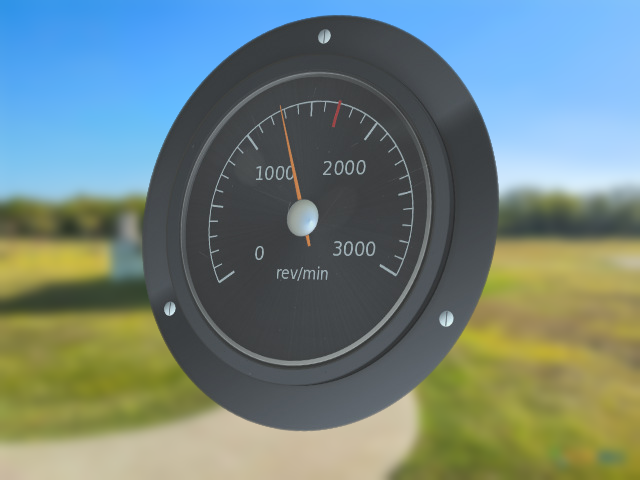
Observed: 1300 (rpm)
